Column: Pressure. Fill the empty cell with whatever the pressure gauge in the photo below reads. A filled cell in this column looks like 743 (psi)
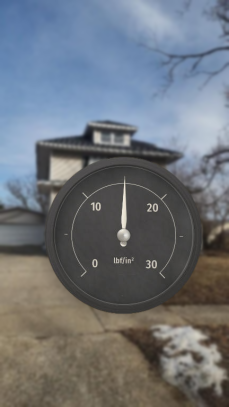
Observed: 15 (psi)
